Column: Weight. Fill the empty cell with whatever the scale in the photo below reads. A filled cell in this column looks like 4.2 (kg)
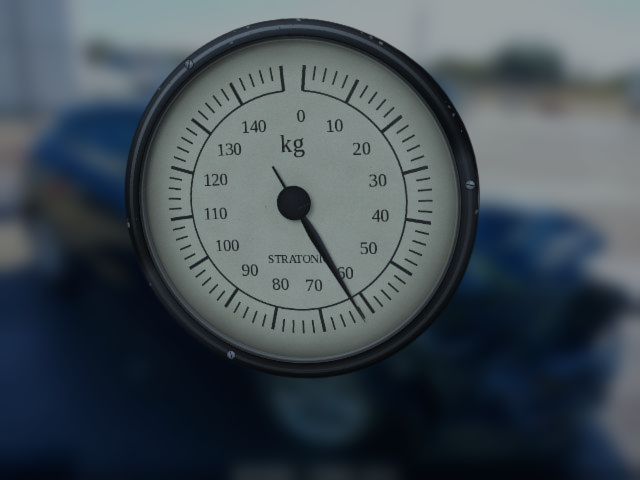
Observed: 62 (kg)
